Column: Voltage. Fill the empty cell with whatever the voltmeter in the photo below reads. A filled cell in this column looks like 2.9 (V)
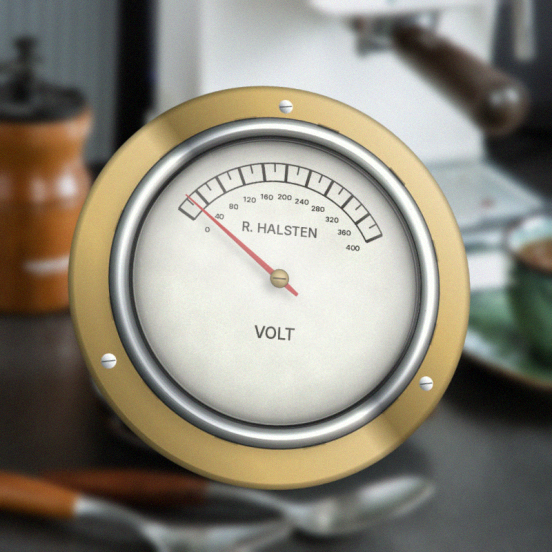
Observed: 20 (V)
